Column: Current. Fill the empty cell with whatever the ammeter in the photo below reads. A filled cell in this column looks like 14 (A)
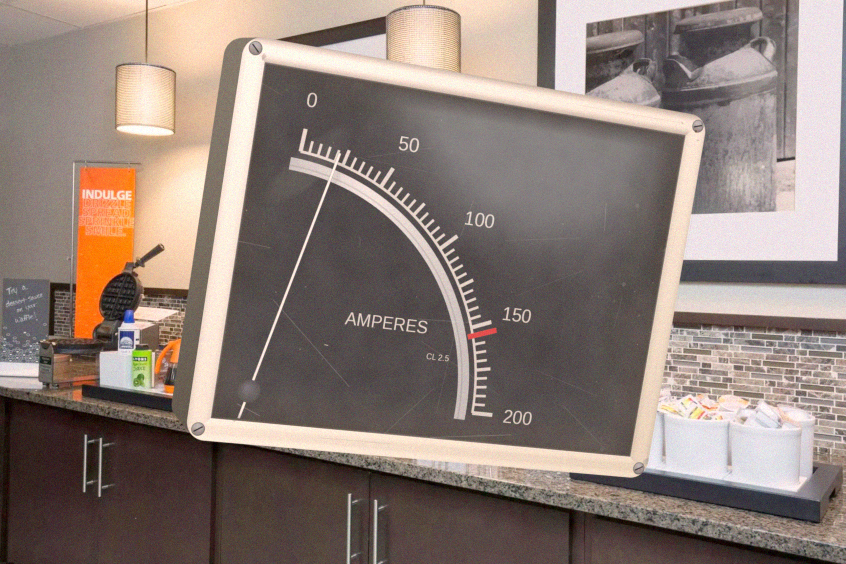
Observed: 20 (A)
